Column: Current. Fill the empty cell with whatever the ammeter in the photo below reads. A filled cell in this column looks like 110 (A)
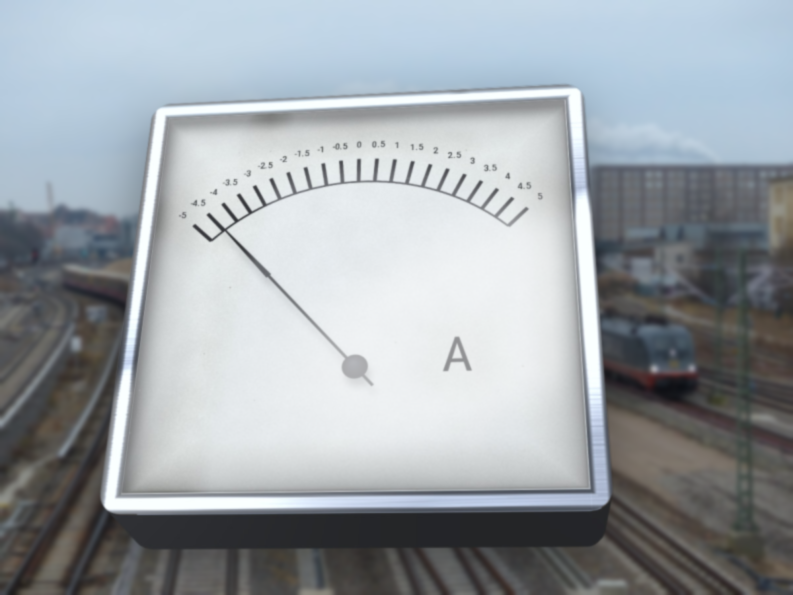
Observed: -4.5 (A)
